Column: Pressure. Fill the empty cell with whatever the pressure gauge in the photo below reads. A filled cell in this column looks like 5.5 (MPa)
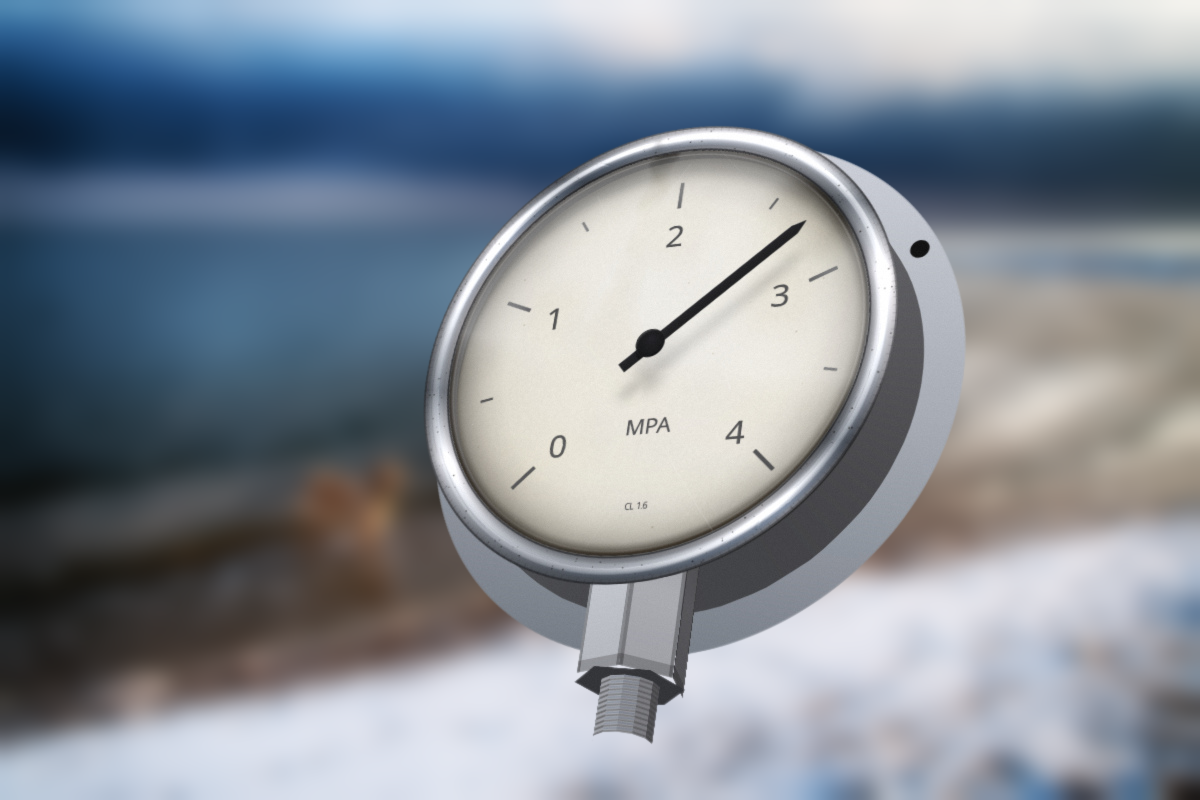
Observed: 2.75 (MPa)
